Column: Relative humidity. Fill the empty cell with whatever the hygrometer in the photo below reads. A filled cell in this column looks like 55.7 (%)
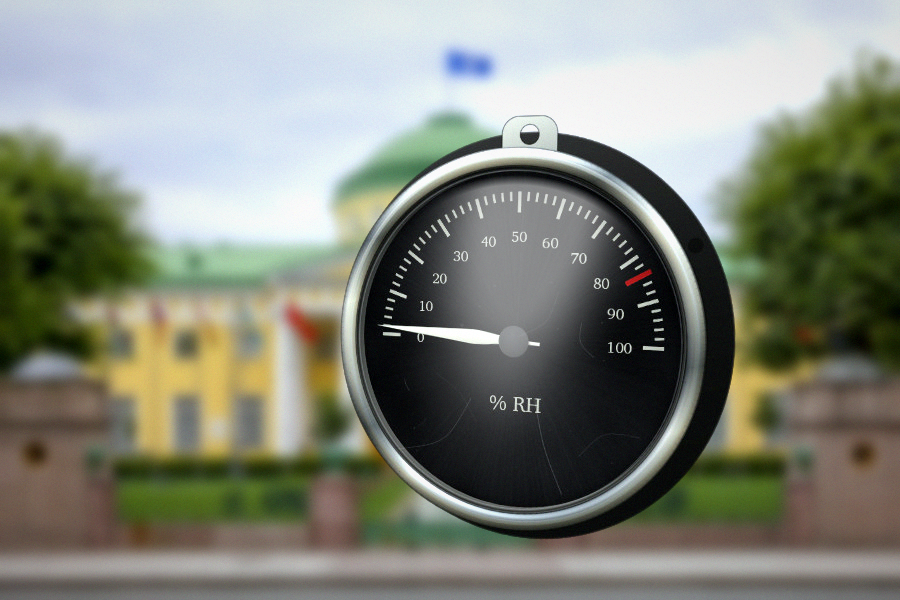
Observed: 2 (%)
